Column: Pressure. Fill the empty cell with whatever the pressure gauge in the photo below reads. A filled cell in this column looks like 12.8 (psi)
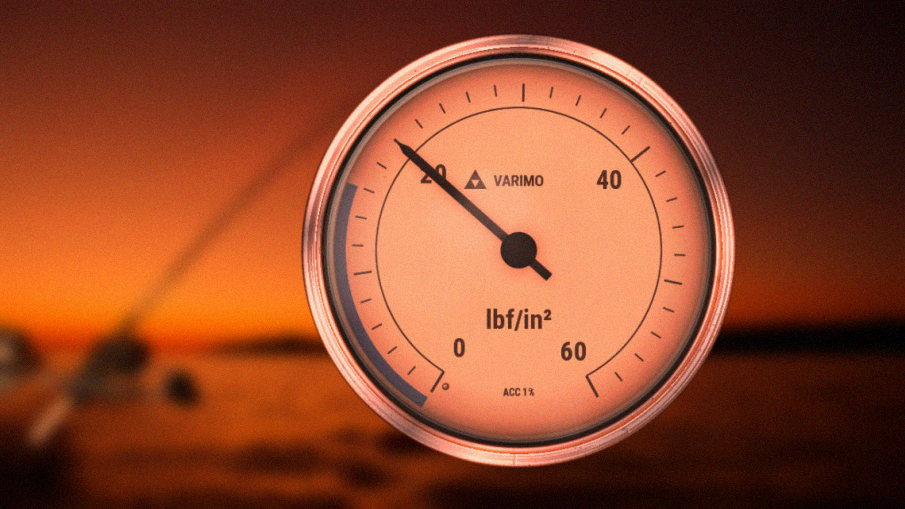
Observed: 20 (psi)
